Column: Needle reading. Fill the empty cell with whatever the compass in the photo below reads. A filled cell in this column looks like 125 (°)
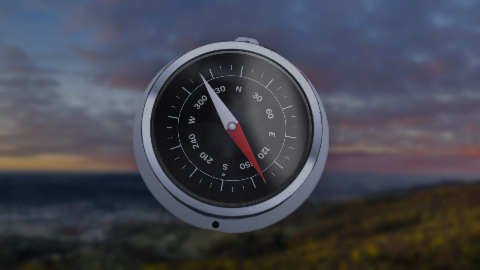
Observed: 140 (°)
